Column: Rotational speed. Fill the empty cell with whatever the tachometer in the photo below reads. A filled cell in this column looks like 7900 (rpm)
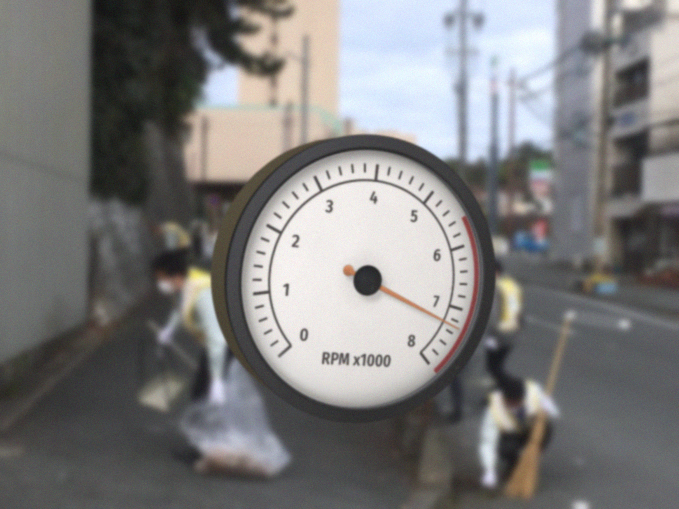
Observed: 7300 (rpm)
